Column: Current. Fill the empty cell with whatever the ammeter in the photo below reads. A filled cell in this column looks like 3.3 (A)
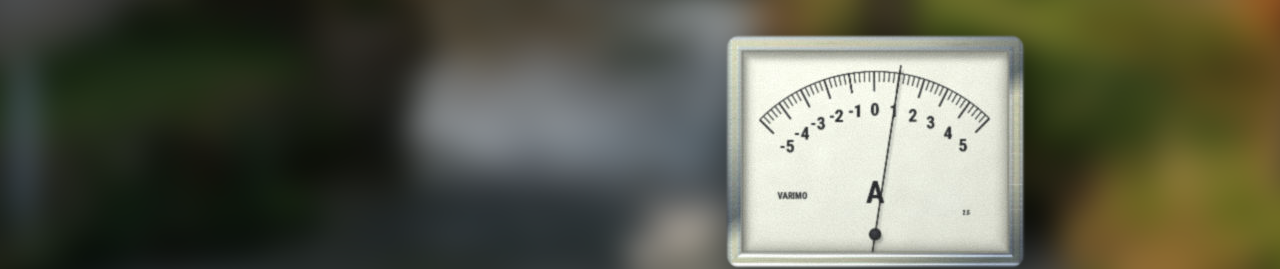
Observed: 1 (A)
